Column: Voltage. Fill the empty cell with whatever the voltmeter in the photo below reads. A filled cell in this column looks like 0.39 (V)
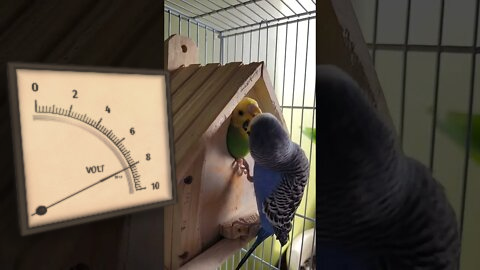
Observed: 8 (V)
